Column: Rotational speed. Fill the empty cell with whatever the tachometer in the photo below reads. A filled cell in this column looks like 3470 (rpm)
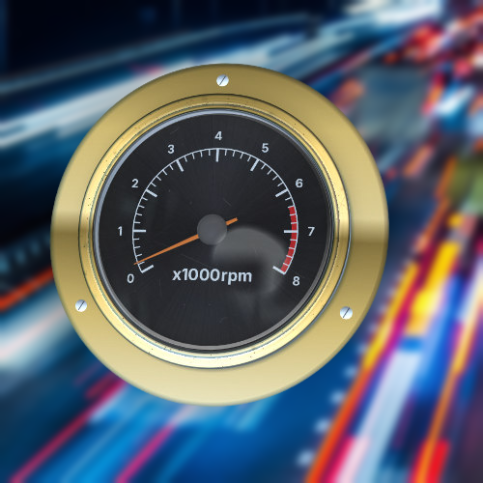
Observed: 200 (rpm)
